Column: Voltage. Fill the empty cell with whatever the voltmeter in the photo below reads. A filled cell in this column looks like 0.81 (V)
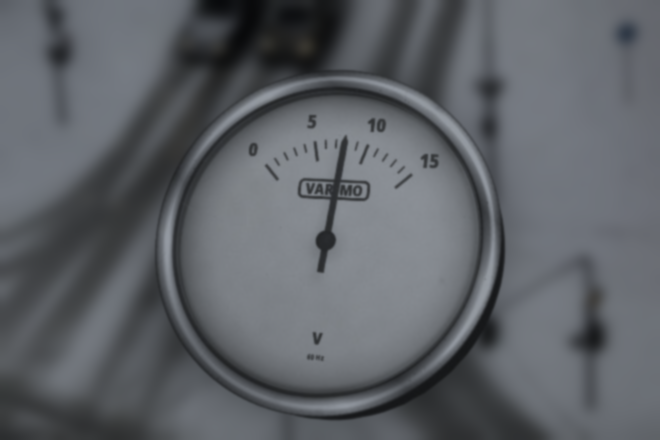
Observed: 8 (V)
